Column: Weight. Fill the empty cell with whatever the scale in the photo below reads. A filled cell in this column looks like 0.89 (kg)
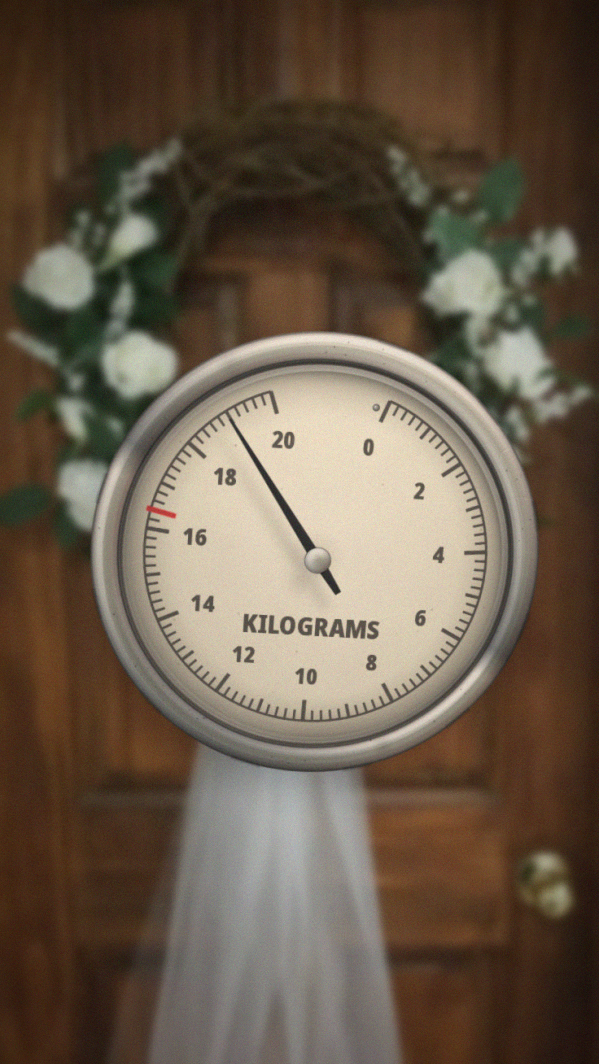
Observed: 19 (kg)
